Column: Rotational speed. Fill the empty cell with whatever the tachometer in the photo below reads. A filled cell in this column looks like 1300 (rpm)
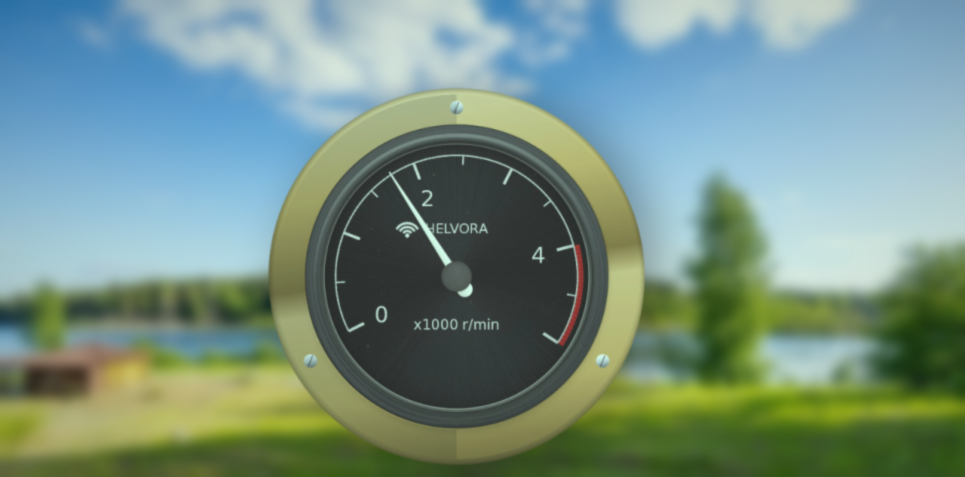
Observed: 1750 (rpm)
